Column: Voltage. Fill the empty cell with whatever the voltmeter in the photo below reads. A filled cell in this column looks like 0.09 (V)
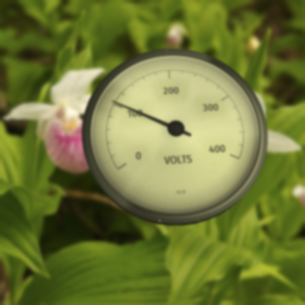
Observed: 100 (V)
